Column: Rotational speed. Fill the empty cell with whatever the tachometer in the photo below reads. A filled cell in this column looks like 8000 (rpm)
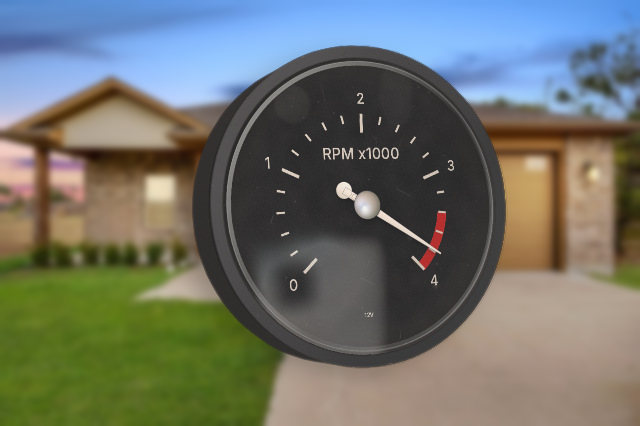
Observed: 3800 (rpm)
